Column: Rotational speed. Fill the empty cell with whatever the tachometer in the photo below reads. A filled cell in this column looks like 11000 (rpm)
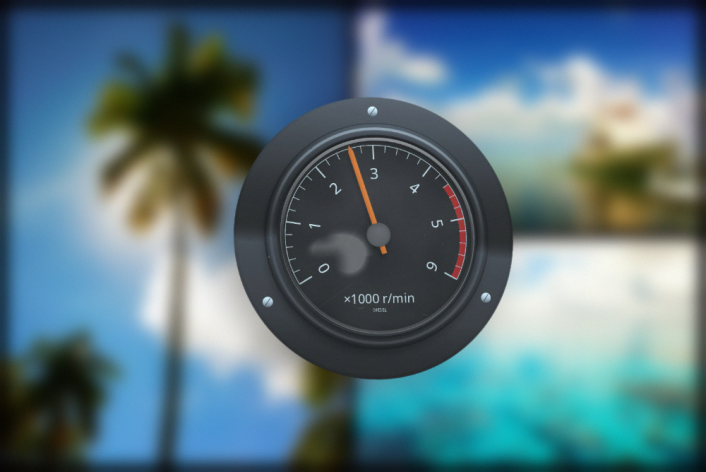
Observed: 2600 (rpm)
